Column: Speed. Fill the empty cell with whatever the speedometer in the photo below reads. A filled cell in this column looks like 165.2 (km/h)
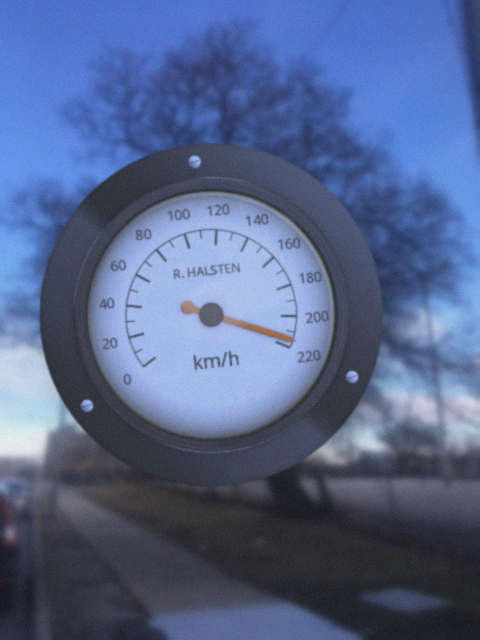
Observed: 215 (km/h)
